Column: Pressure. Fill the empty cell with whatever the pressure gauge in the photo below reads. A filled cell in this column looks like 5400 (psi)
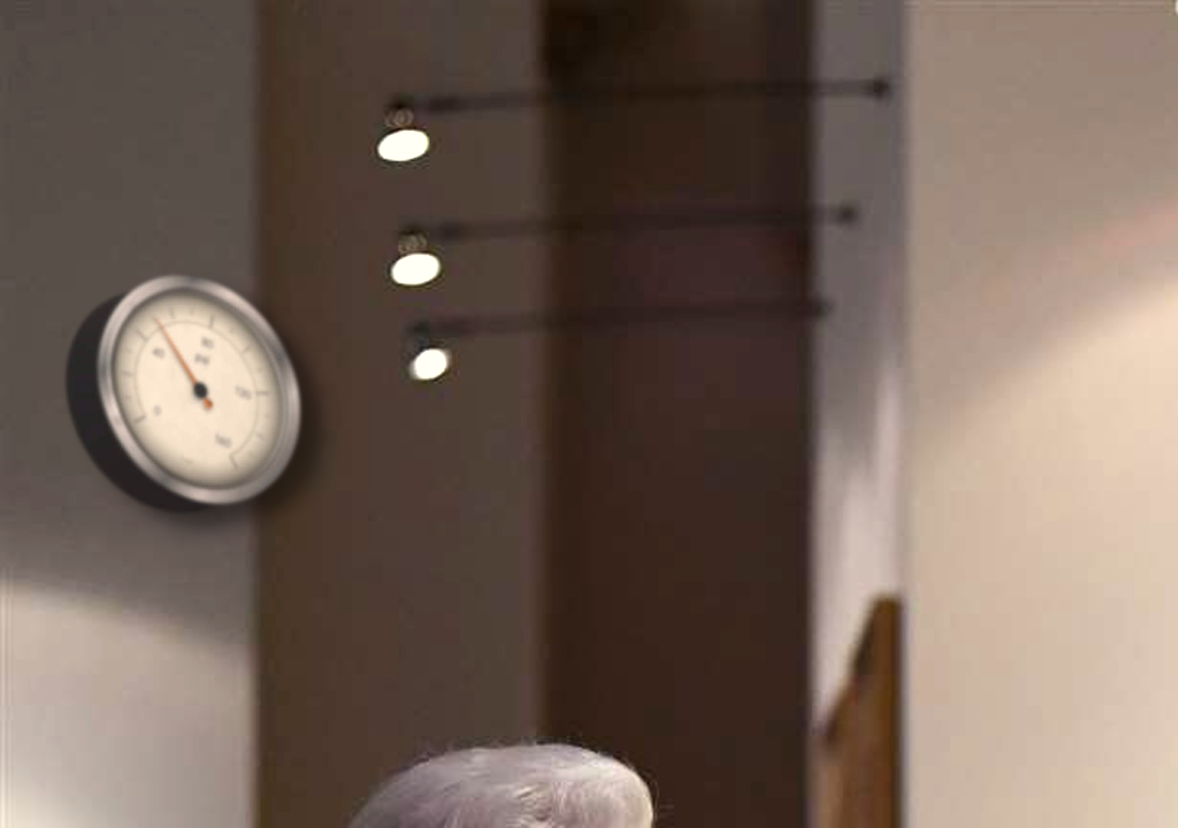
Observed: 50 (psi)
